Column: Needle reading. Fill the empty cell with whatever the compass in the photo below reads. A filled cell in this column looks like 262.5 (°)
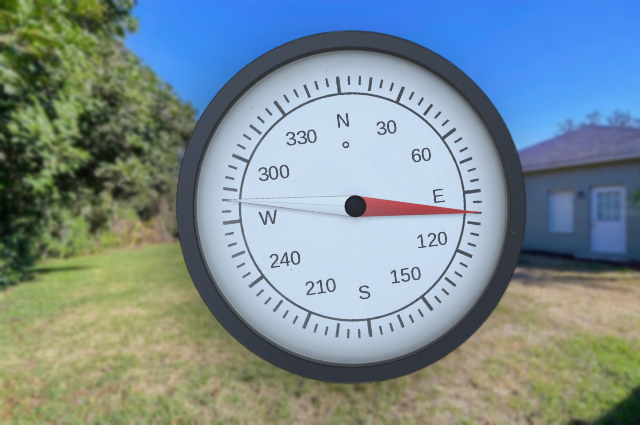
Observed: 100 (°)
